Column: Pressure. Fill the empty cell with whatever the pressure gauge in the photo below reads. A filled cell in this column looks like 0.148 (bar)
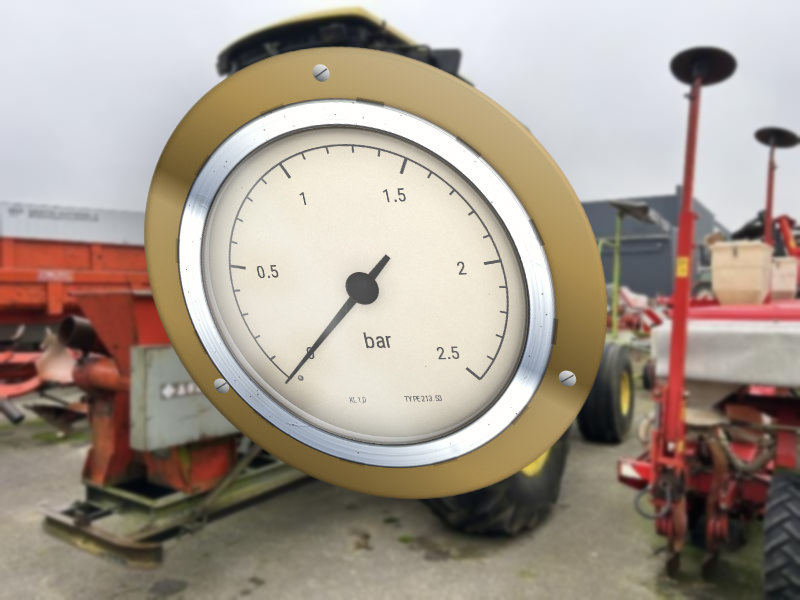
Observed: 0 (bar)
